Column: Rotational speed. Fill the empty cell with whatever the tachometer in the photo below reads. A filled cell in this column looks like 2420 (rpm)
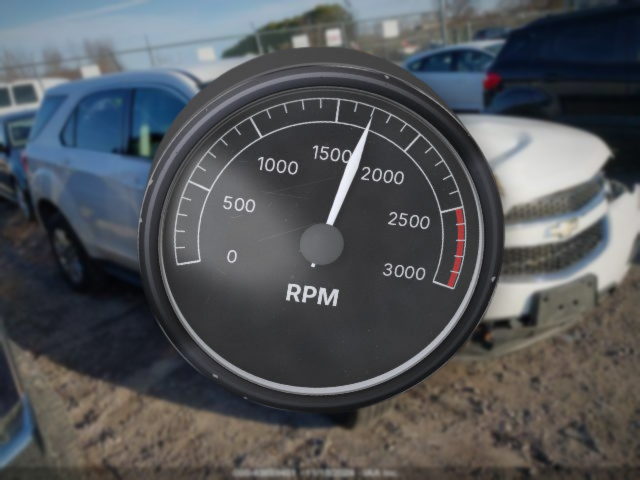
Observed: 1700 (rpm)
